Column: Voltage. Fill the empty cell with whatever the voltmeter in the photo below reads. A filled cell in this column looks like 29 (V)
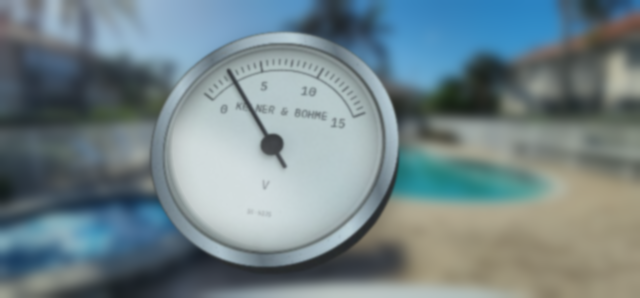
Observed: 2.5 (V)
